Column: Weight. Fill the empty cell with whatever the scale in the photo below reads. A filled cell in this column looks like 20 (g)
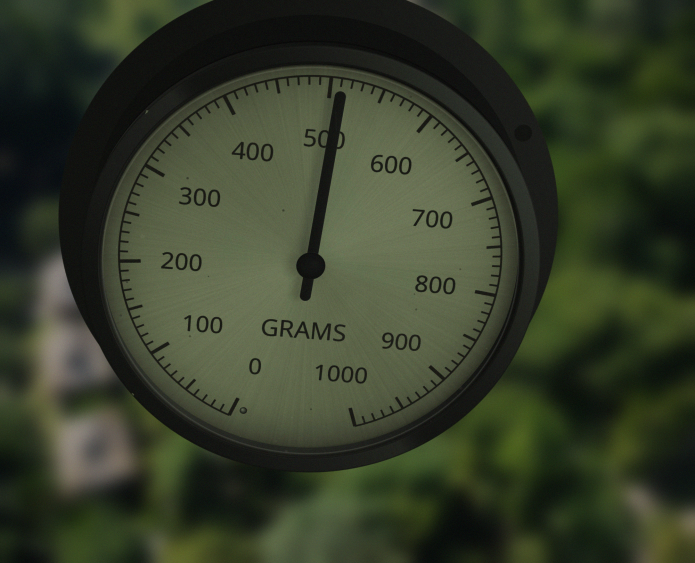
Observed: 510 (g)
